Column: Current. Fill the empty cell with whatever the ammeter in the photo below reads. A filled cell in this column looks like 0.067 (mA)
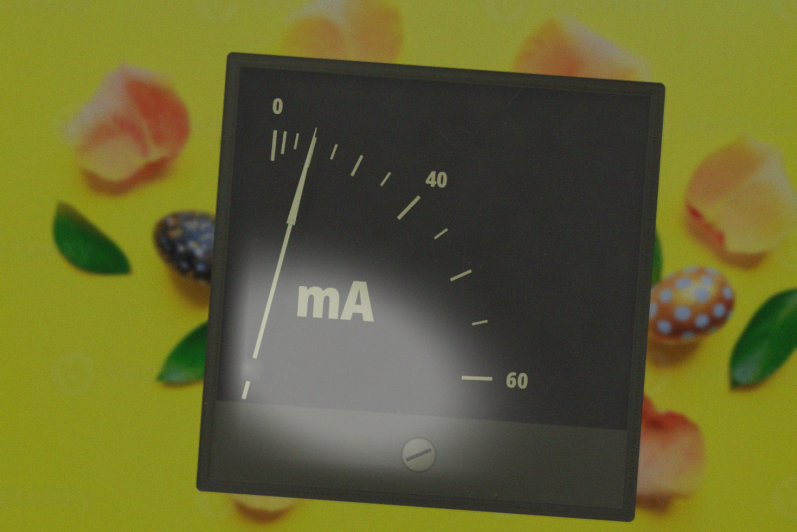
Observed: 20 (mA)
